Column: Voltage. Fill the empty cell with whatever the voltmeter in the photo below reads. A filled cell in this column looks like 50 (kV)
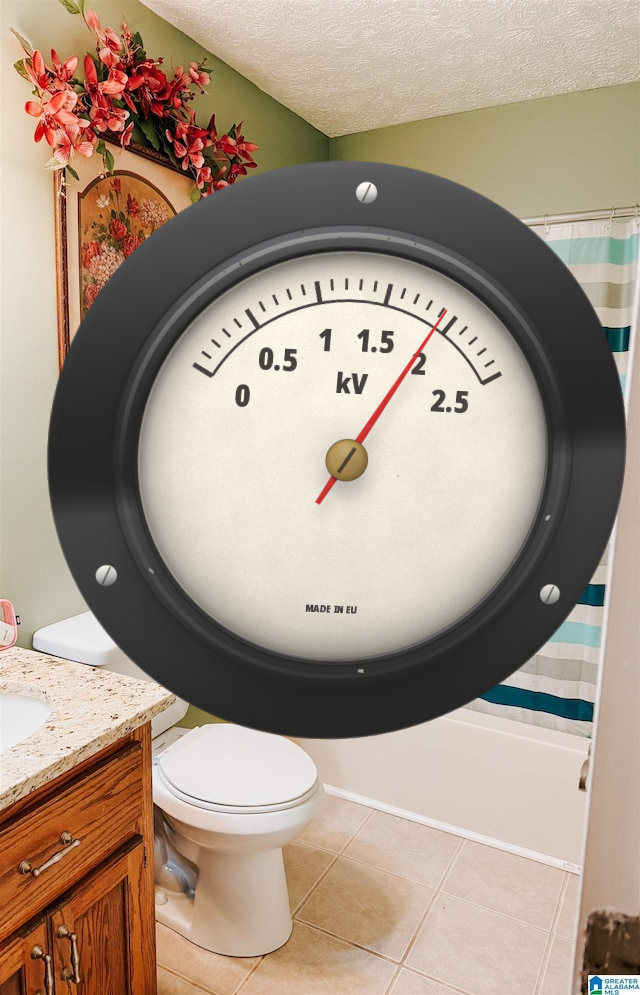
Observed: 1.9 (kV)
